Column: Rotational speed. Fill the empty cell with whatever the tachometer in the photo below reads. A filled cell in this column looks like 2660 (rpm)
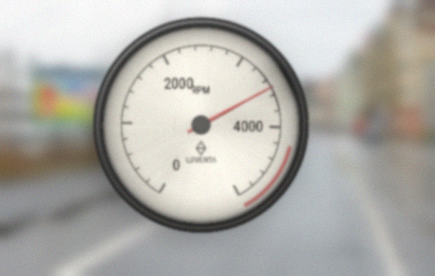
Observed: 3500 (rpm)
